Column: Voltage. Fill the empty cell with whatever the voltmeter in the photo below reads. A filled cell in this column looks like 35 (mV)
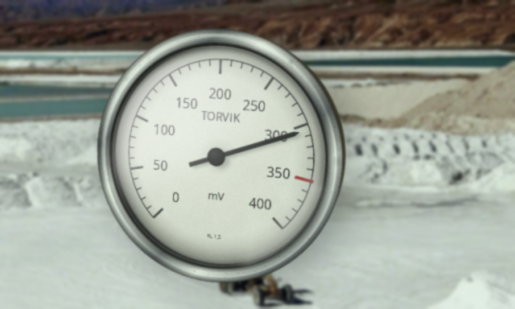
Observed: 305 (mV)
